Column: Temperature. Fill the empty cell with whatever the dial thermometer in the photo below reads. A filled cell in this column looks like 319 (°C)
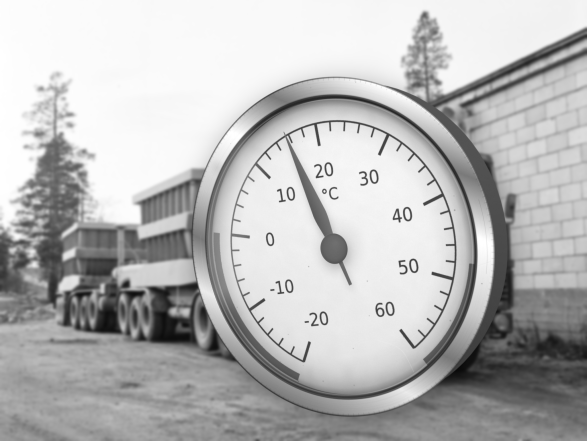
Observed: 16 (°C)
